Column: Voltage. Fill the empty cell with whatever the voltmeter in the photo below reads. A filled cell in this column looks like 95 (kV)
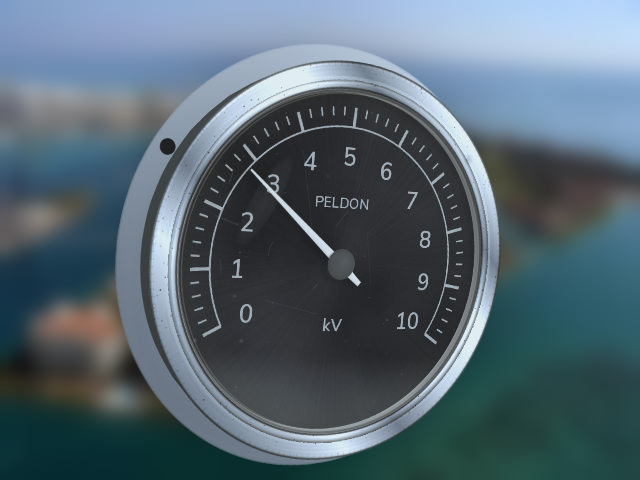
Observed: 2.8 (kV)
